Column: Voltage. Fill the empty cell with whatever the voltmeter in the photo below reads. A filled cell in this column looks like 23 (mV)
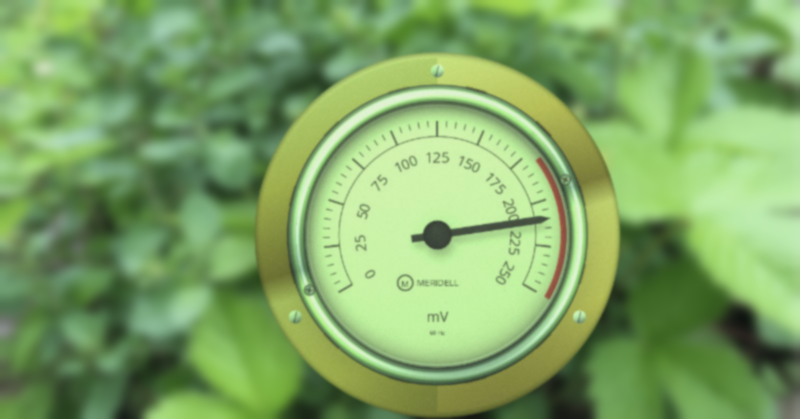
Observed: 210 (mV)
